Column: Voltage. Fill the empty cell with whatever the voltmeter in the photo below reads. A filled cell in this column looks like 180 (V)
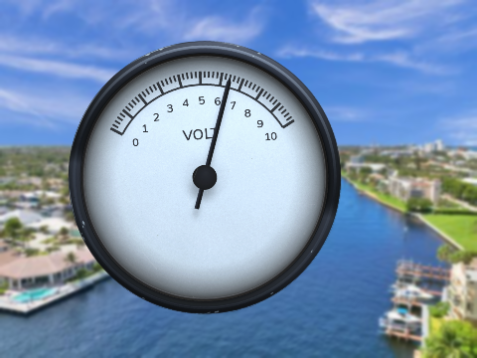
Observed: 6.4 (V)
